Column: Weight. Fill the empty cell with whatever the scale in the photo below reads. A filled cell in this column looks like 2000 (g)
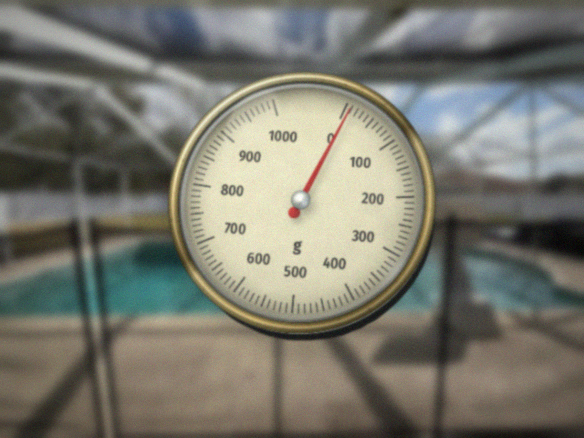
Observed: 10 (g)
